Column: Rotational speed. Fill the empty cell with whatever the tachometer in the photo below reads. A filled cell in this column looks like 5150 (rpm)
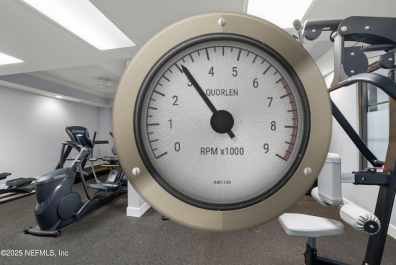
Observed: 3125 (rpm)
